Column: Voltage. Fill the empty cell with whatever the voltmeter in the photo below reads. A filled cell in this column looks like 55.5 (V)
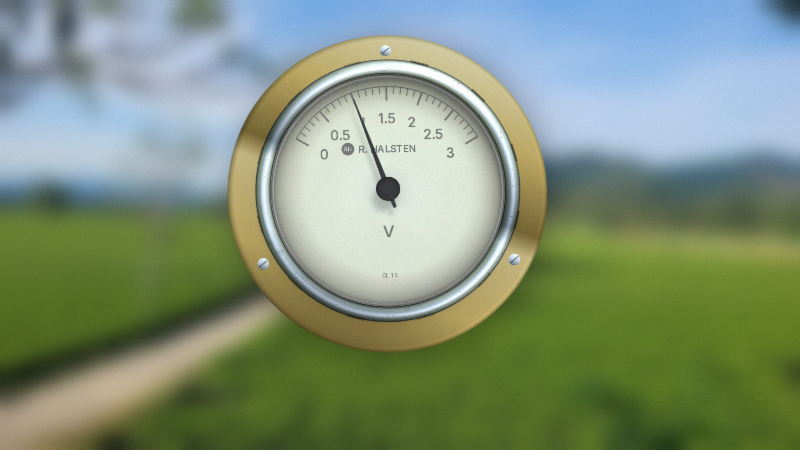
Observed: 1 (V)
